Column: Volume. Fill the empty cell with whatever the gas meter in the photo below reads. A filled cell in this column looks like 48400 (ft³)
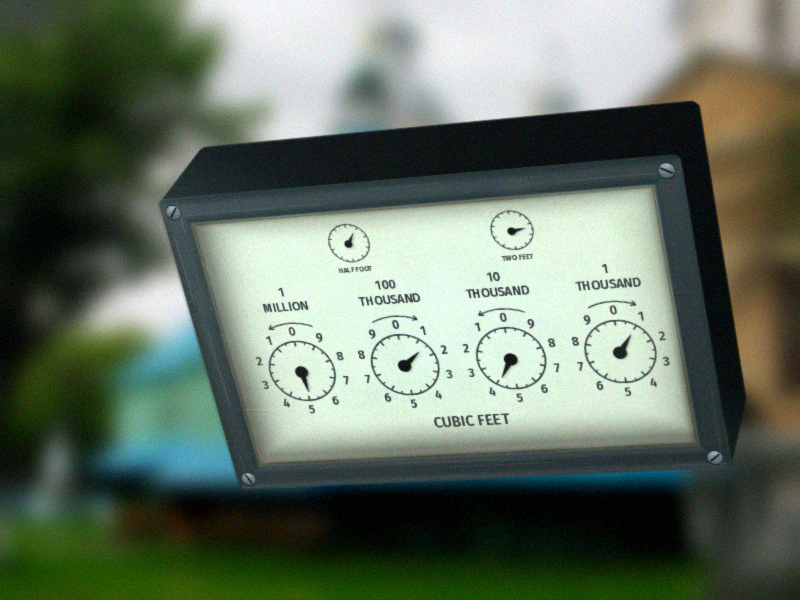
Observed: 514100 (ft³)
